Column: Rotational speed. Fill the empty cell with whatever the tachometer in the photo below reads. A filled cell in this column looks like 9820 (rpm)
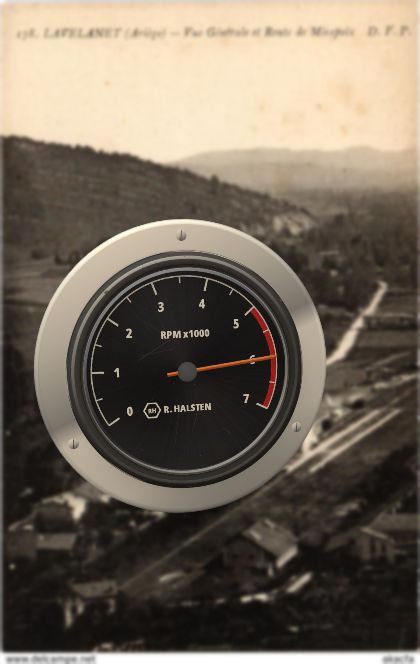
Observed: 6000 (rpm)
